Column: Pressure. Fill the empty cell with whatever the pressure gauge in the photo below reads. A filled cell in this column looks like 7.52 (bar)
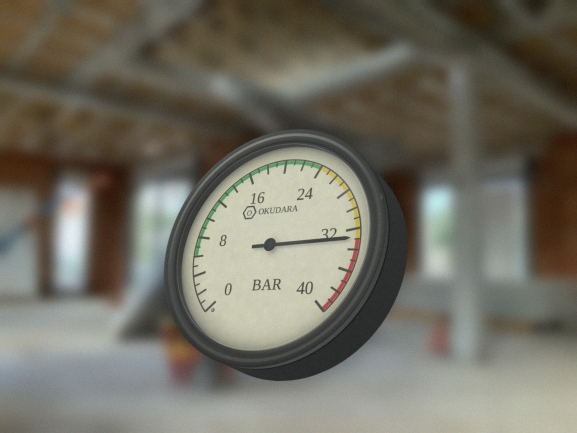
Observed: 33 (bar)
